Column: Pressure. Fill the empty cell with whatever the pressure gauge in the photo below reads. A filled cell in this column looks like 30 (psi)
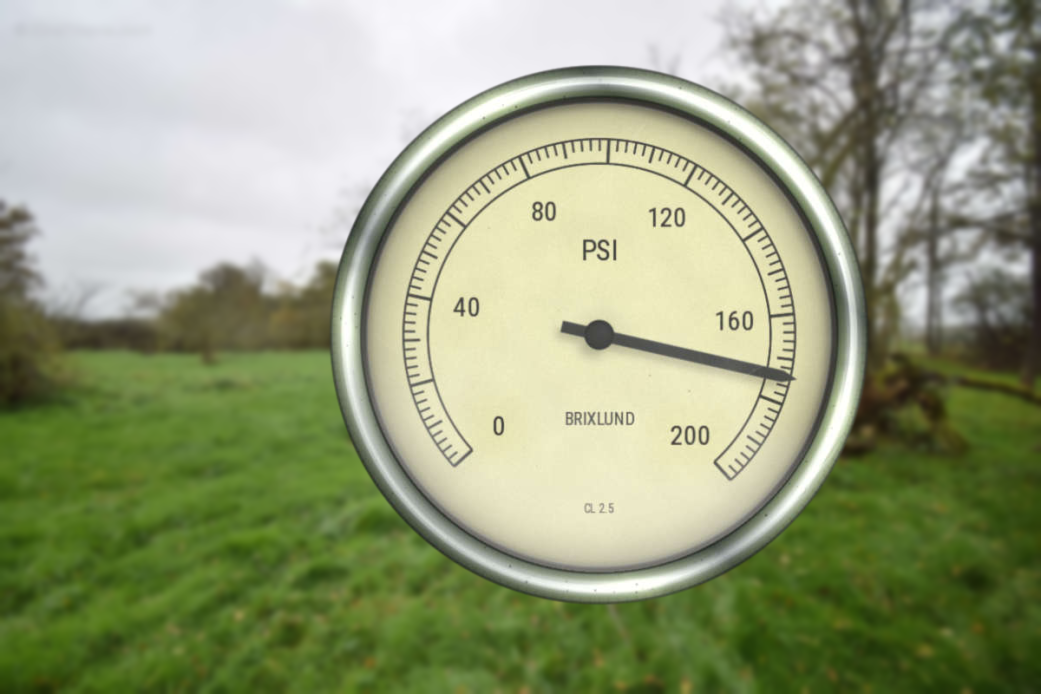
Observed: 174 (psi)
